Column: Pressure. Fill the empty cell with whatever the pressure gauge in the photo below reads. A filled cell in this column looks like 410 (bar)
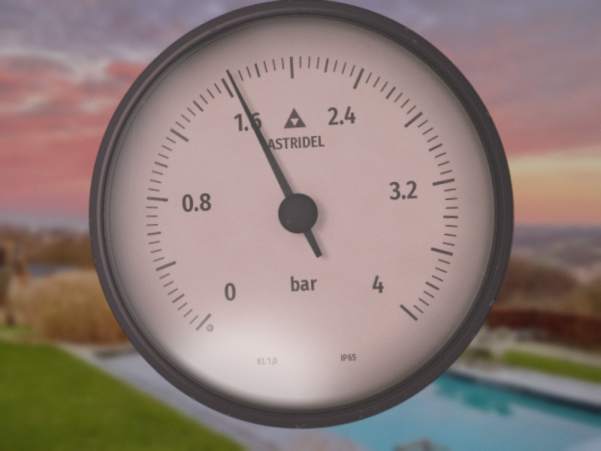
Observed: 1.65 (bar)
